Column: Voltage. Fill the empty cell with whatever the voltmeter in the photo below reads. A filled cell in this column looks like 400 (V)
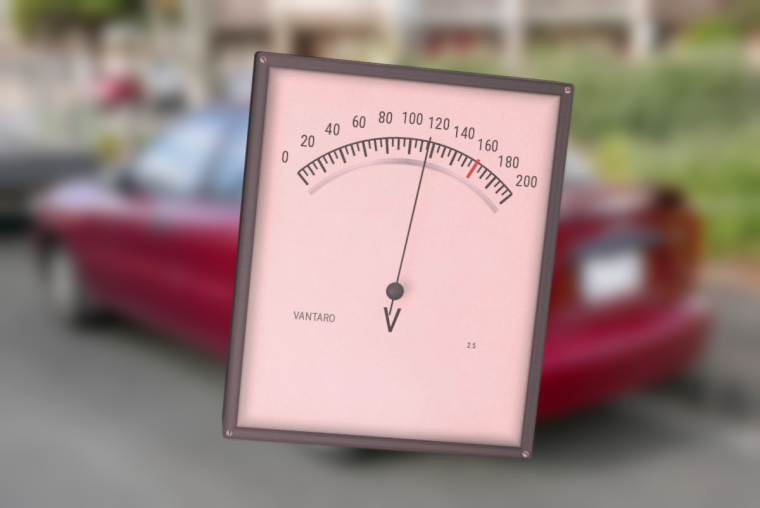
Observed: 115 (V)
